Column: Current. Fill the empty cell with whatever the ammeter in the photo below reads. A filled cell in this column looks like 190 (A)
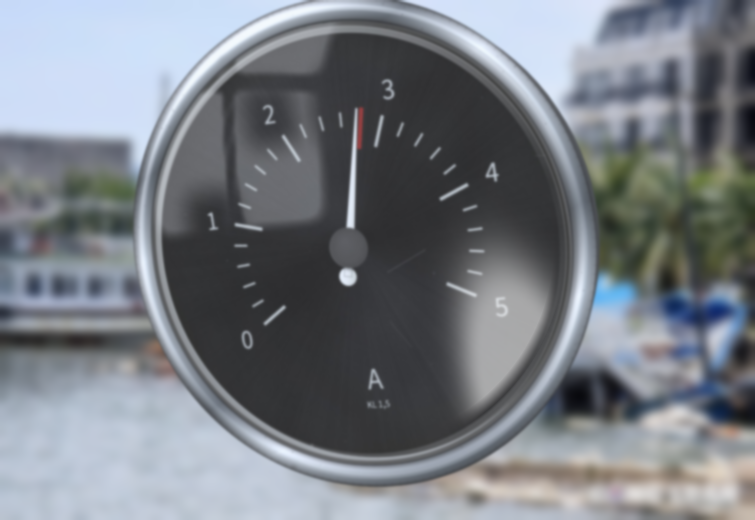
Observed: 2.8 (A)
